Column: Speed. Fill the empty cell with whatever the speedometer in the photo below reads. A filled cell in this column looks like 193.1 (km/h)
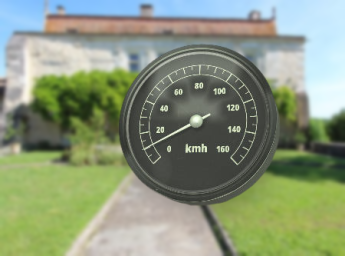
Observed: 10 (km/h)
